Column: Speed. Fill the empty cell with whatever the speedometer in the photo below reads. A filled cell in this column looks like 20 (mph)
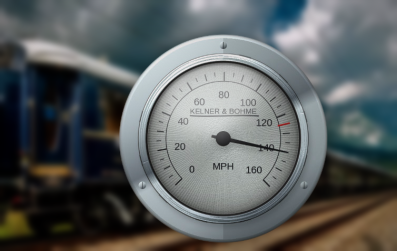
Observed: 140 (mph)
